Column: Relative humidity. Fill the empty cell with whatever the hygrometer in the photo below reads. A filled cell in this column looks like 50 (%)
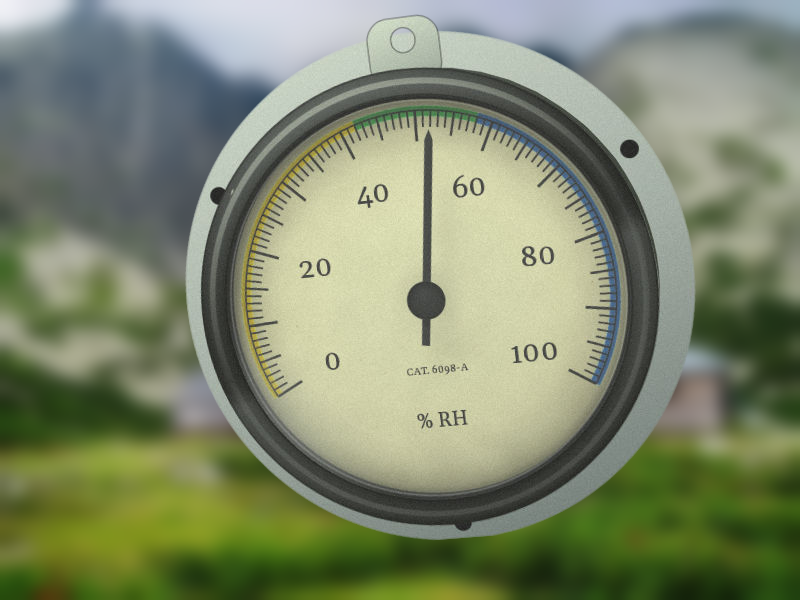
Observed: 52 (%)
